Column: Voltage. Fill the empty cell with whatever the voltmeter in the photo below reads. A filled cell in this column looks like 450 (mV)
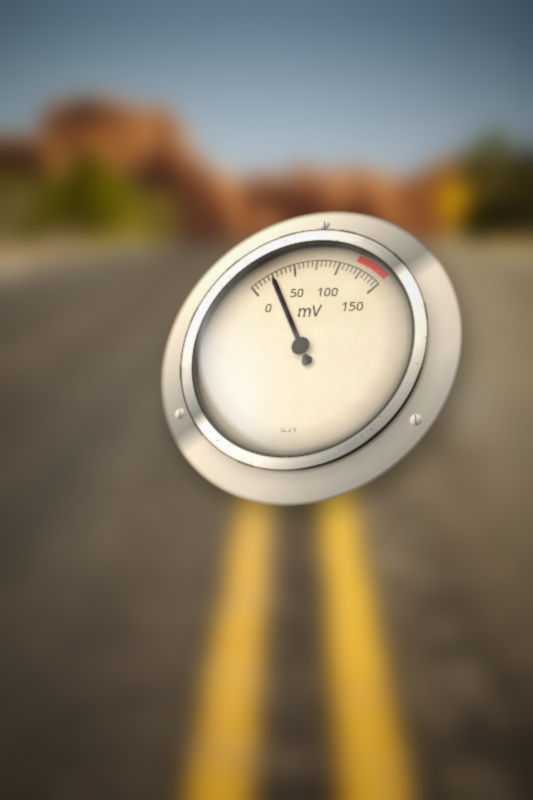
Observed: 25 (mV)
